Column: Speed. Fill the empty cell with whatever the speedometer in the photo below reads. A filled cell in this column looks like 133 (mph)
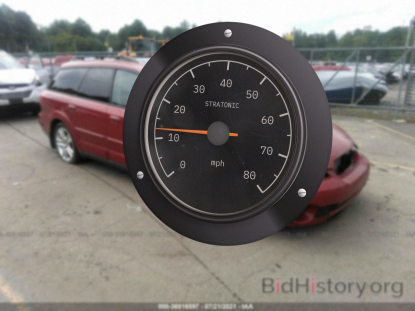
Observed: 12.5 (mph)
